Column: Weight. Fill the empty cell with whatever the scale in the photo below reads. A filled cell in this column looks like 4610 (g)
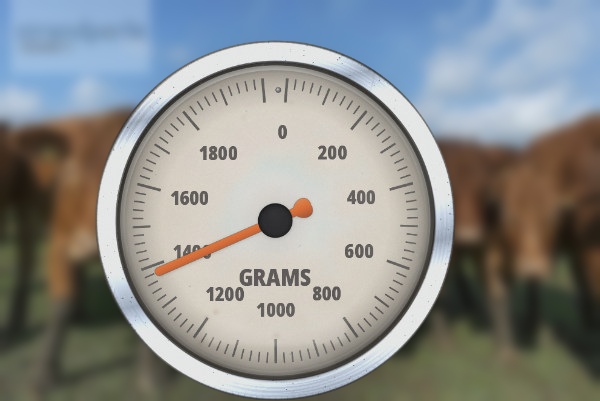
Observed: 1380 (g)
